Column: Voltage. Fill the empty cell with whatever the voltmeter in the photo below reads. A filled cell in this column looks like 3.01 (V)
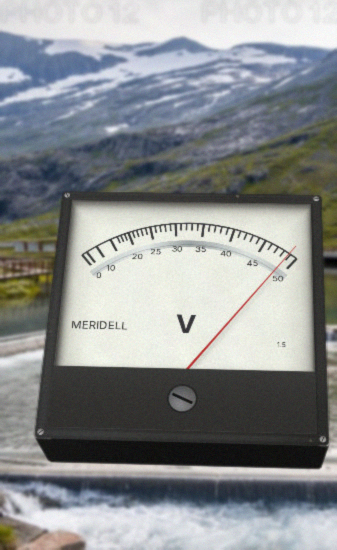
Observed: 49 (V)
